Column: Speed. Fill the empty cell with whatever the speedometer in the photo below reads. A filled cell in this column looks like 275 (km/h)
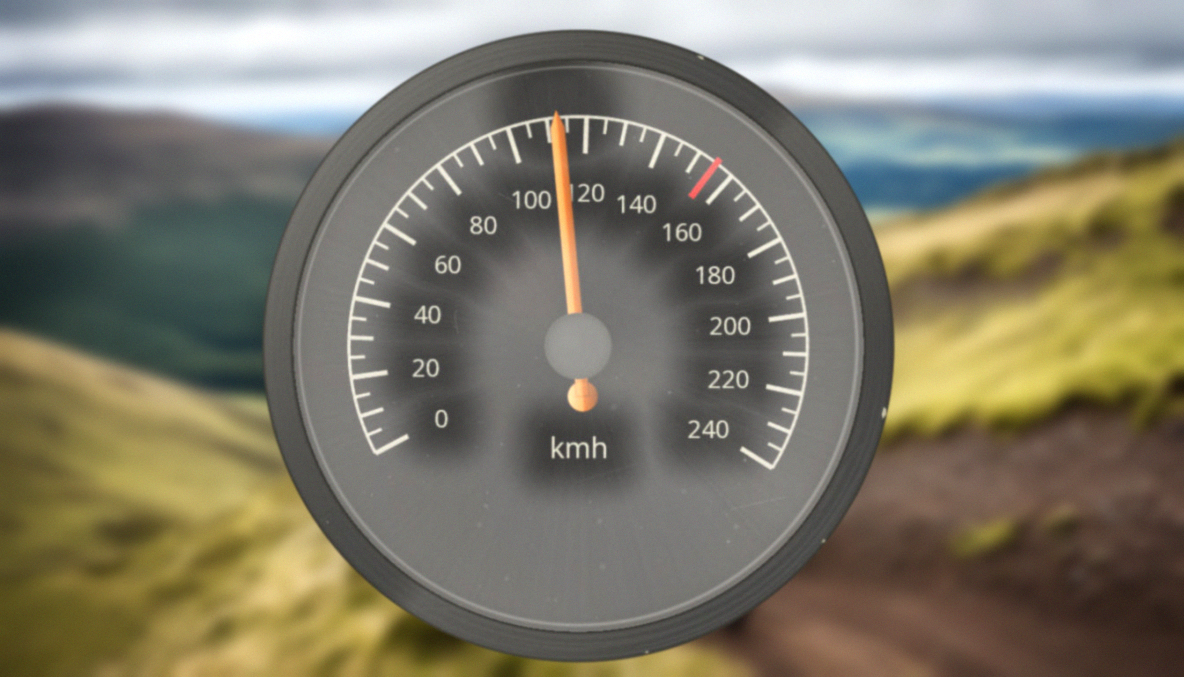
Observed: 112.5 (km/h)
